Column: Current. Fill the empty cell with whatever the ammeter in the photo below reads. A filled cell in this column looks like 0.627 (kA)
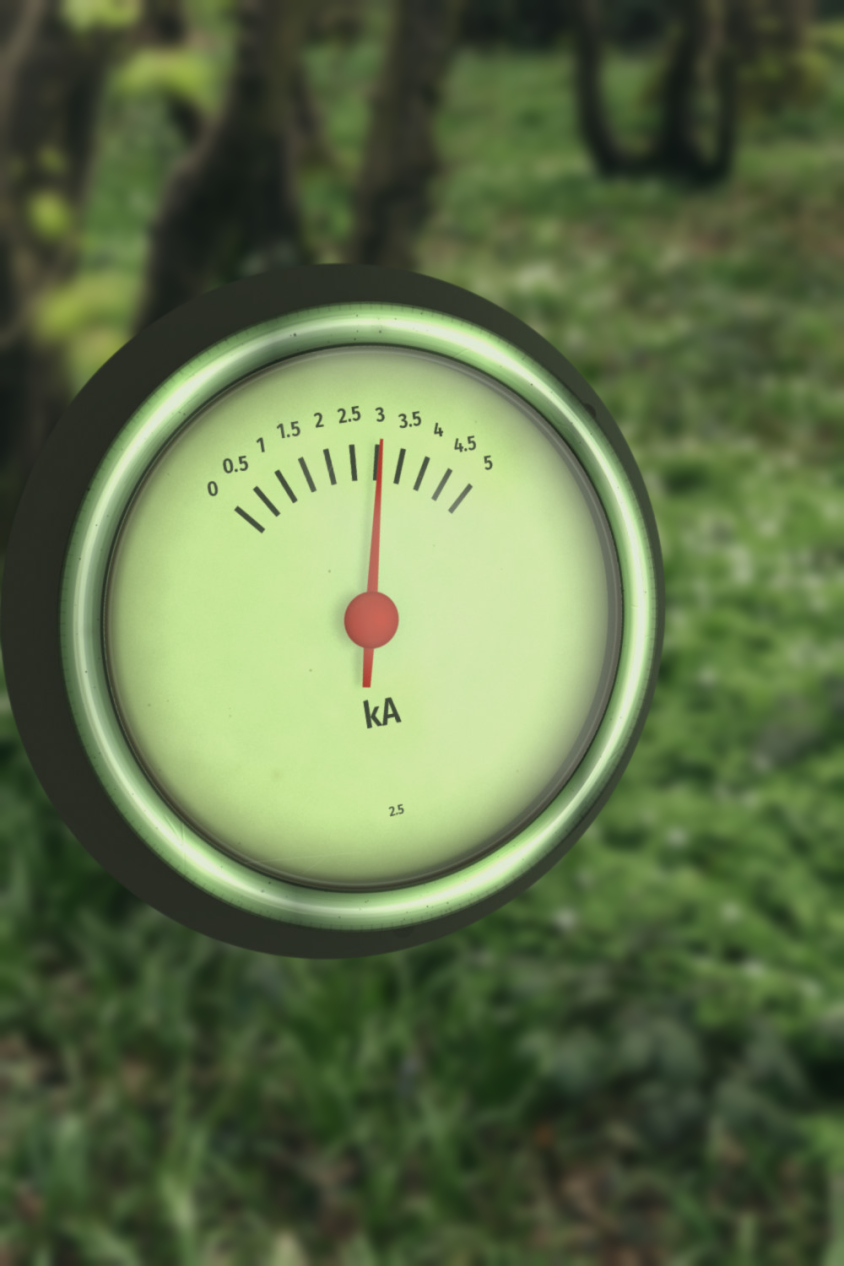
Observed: 3 (kA)
